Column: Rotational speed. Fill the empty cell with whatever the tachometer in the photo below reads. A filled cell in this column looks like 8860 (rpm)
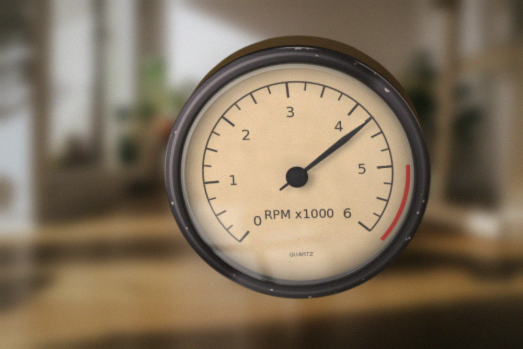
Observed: 4250 (rpm)
